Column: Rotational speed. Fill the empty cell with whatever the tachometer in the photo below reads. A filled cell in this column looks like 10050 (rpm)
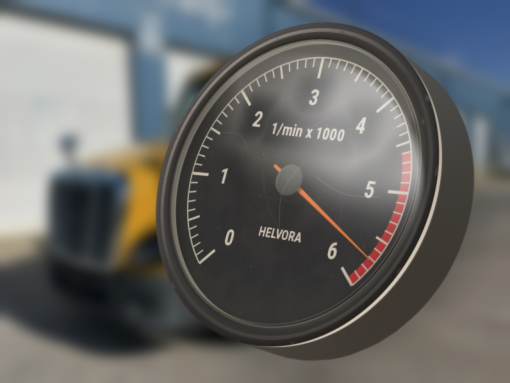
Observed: 5700 (rpm)
